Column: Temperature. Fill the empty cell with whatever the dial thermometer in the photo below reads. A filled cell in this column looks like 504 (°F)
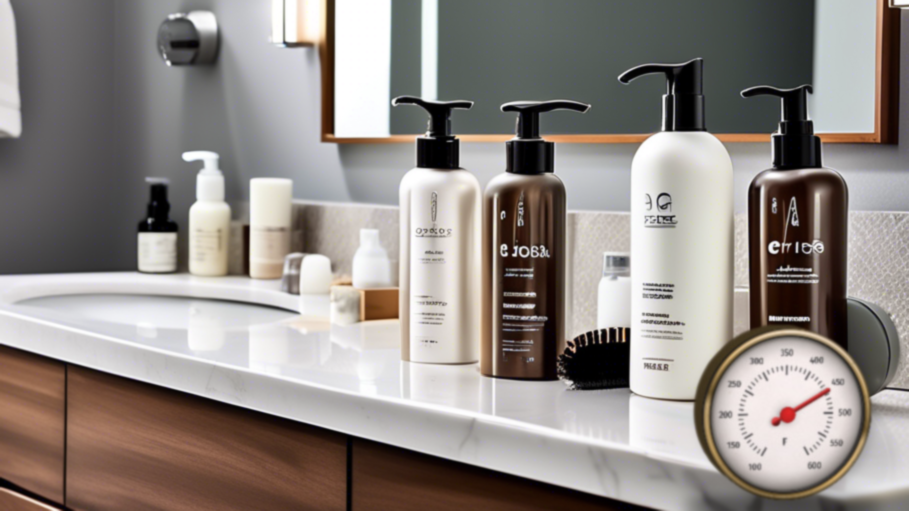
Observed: 450 (°F)
